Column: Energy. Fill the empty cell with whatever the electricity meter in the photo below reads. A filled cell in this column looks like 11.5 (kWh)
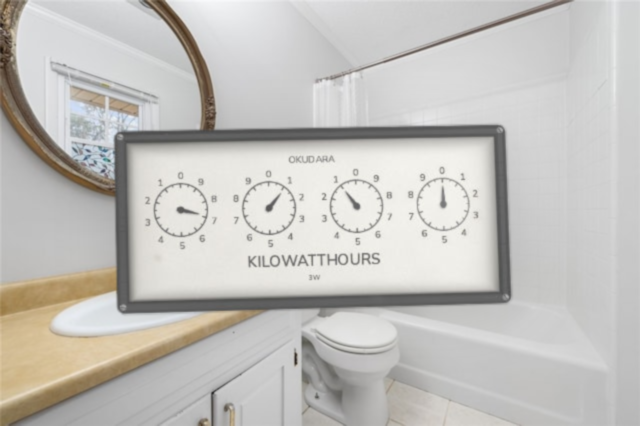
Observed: 7110 (kWh)
